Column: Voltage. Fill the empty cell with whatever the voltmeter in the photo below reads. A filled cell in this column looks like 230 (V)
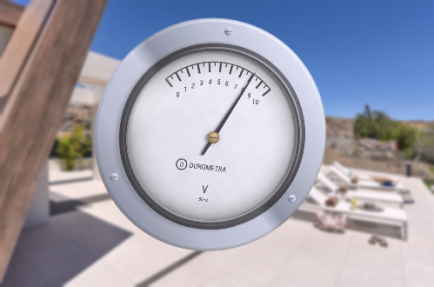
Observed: 8 (V)
